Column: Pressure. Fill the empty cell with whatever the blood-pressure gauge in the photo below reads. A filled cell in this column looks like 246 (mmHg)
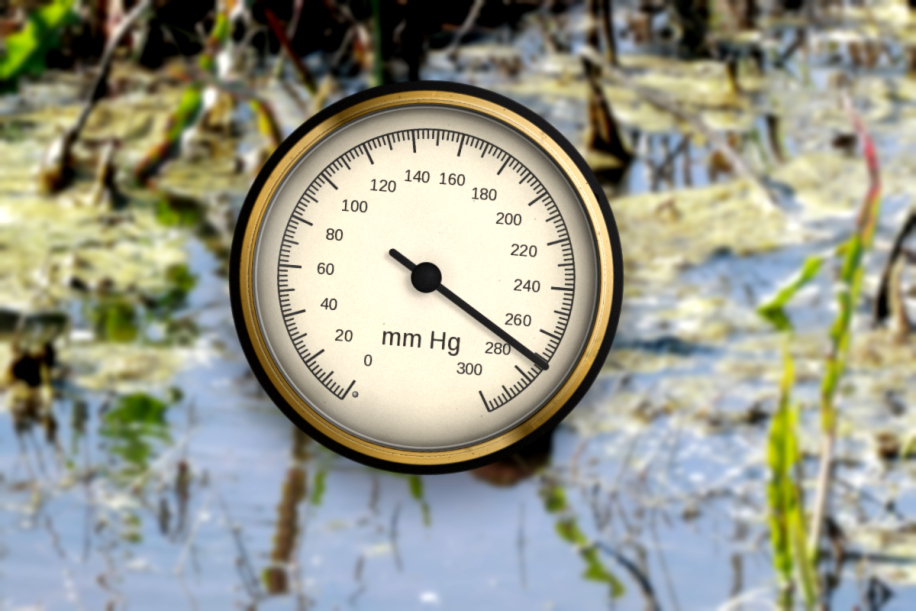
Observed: 272 (mmHg)
